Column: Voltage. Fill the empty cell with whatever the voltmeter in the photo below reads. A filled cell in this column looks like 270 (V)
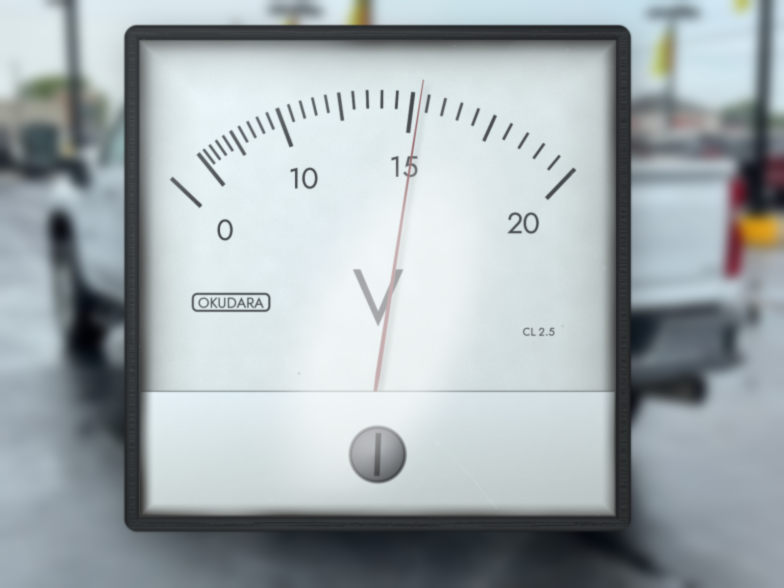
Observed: 15.25 (V)
